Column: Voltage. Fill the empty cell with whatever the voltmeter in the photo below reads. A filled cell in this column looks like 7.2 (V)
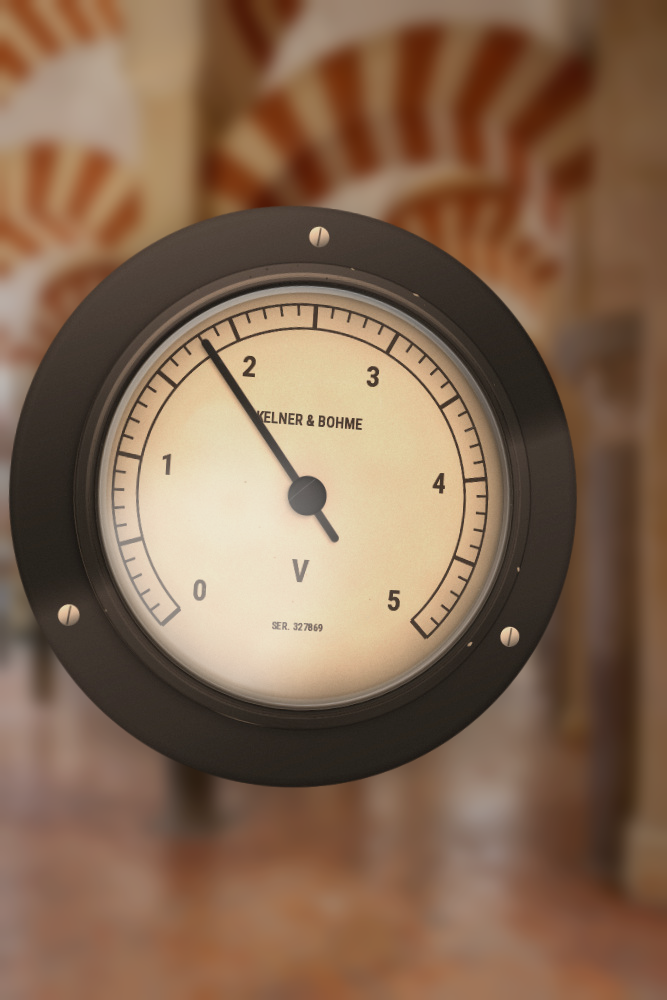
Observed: 1.8 (V)
